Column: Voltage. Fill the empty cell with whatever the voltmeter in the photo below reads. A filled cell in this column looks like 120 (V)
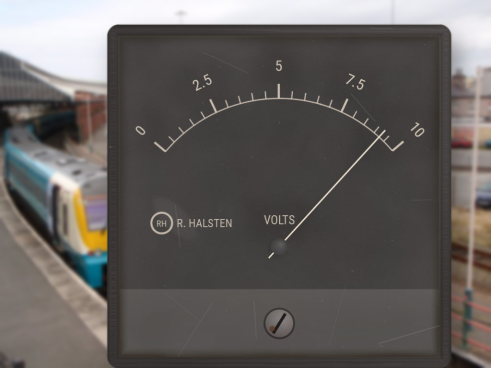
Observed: 9.25 (V)
